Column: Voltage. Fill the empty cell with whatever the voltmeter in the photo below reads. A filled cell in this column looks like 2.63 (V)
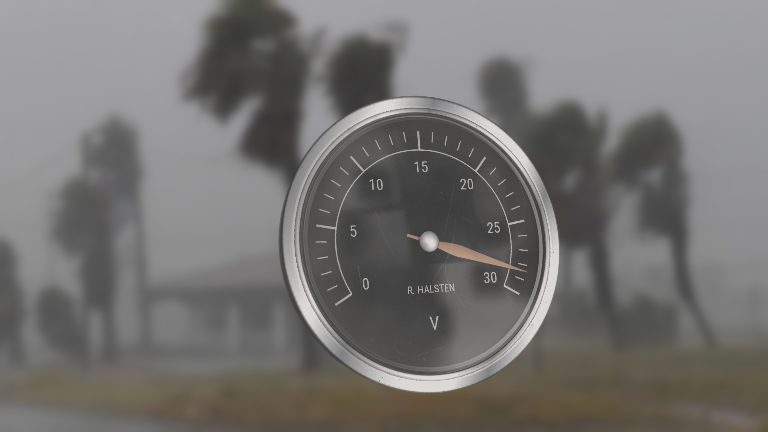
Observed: 28.5 (V)
